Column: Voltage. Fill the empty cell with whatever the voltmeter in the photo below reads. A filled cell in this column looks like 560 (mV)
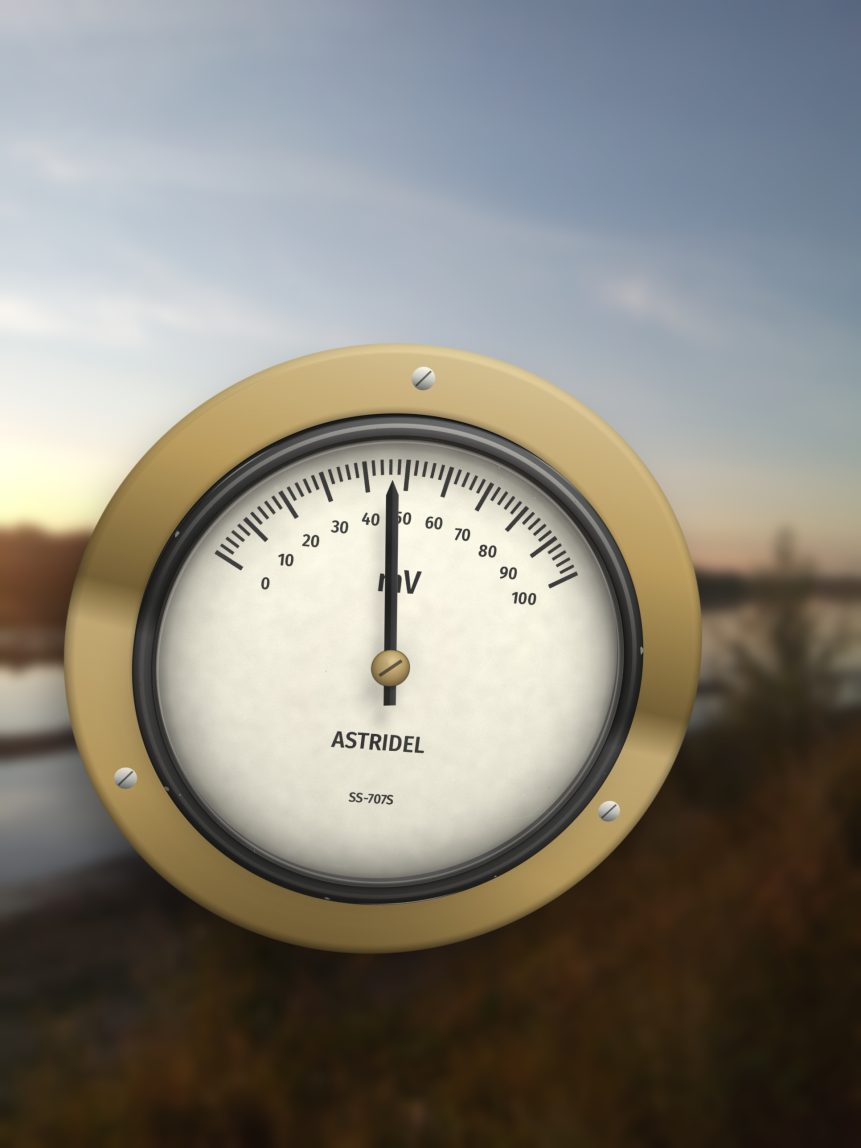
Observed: 46 (mV)
